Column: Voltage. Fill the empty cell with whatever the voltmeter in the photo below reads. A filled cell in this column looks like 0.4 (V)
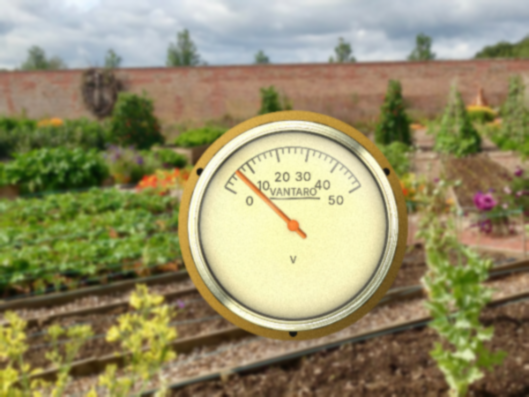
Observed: 6 (V)
